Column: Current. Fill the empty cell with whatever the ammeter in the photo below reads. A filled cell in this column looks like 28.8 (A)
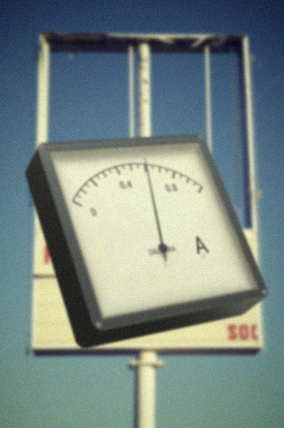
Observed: 0.6 (A)
